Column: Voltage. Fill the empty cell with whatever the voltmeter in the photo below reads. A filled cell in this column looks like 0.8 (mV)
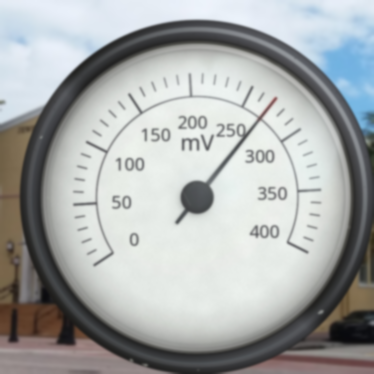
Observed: 270 (mV)
